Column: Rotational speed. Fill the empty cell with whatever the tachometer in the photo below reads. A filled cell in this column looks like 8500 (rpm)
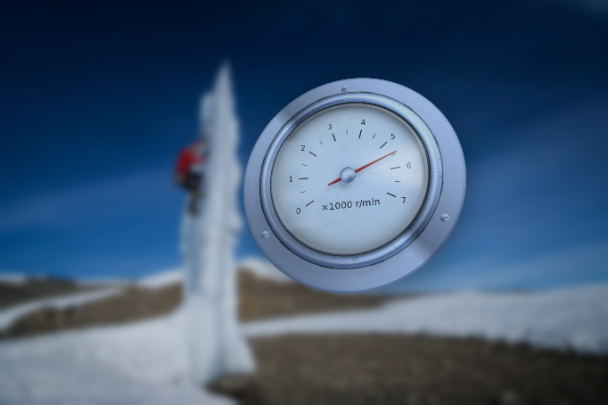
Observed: 5500 (rpm)
